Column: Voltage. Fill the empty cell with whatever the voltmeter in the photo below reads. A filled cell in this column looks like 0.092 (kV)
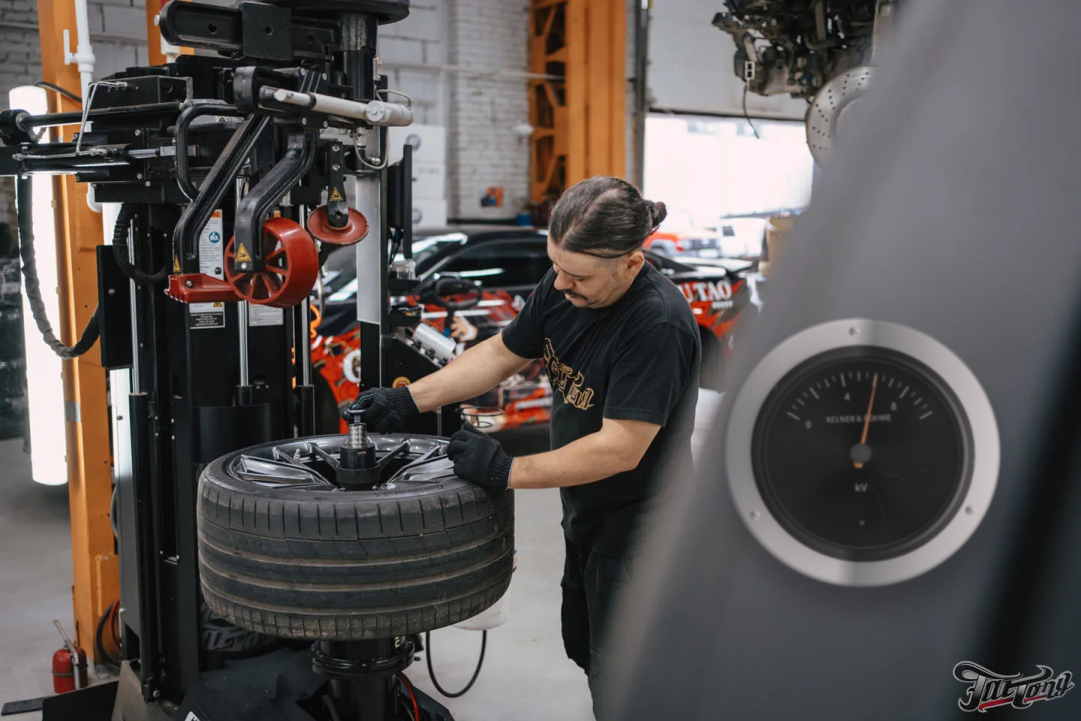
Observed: 6 (kV)
